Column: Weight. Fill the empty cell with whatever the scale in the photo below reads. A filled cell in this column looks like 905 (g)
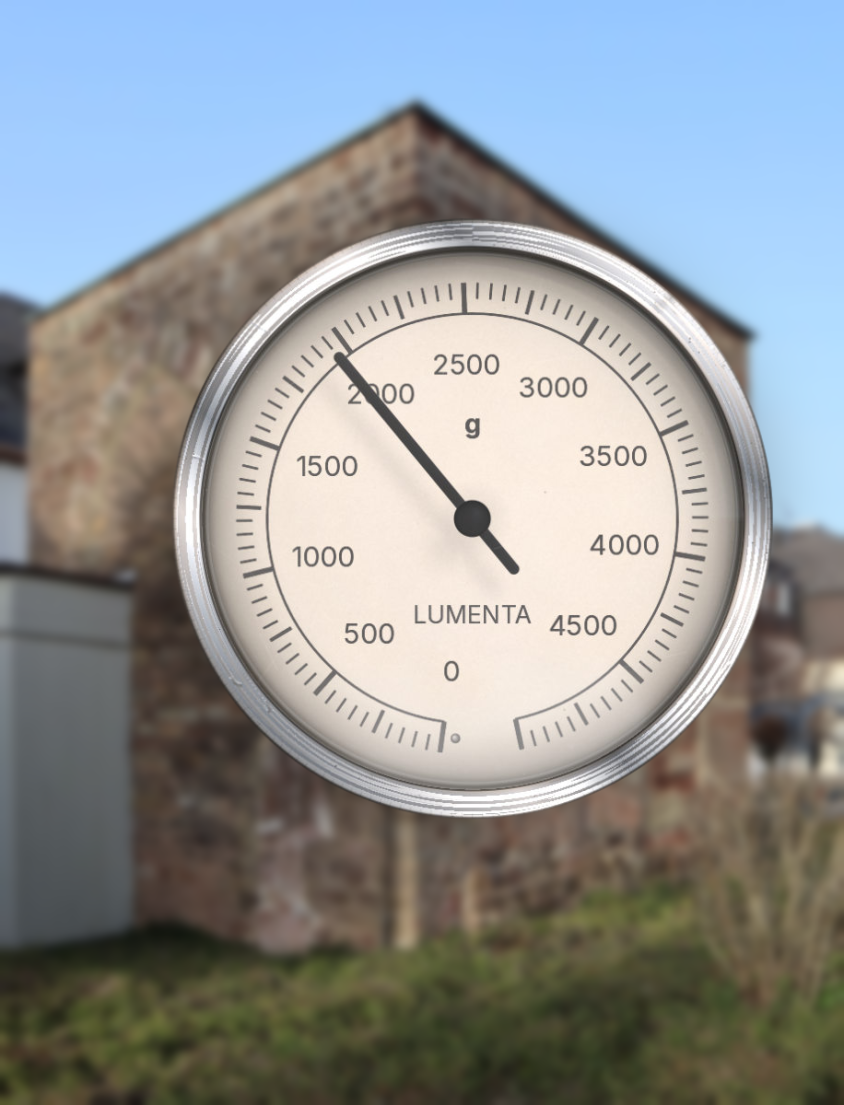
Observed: 1950 (g)
